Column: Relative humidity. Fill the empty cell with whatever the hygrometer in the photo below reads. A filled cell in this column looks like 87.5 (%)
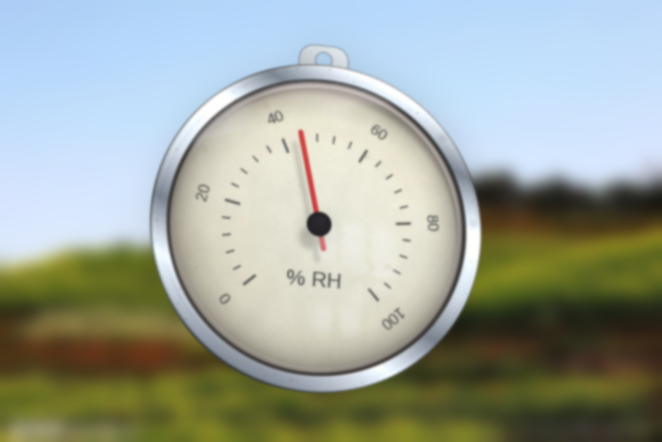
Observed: 44 (%)
